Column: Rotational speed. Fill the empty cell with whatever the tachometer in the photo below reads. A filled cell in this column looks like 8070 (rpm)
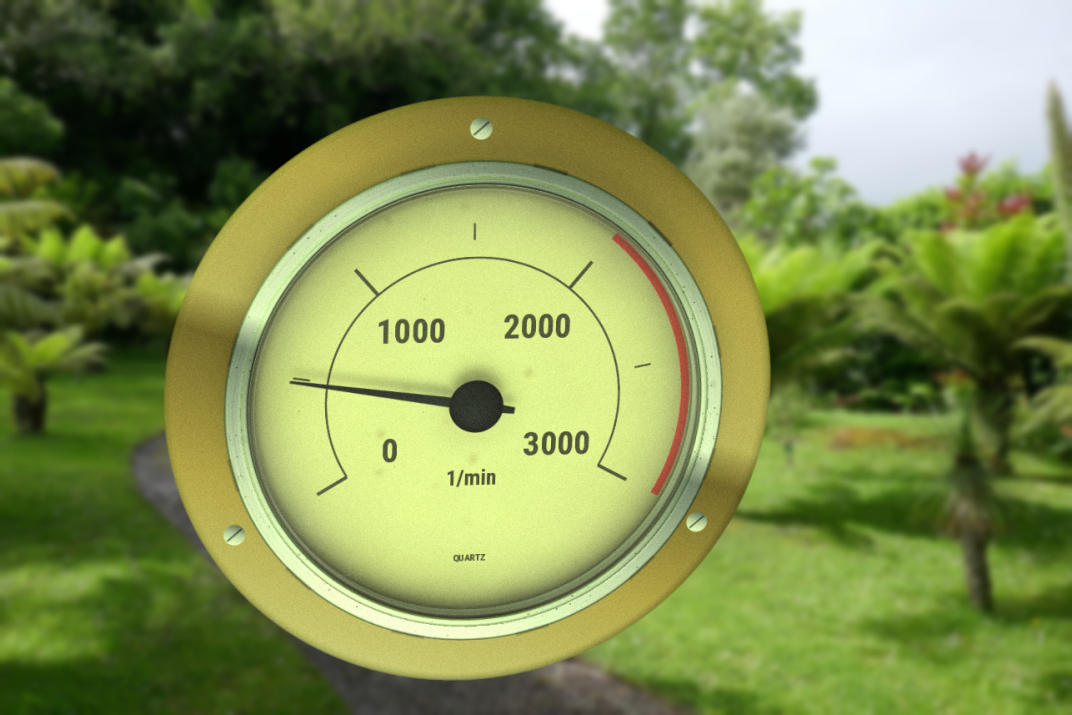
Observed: 500 (rpm)
